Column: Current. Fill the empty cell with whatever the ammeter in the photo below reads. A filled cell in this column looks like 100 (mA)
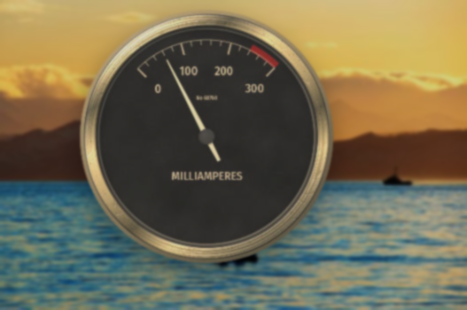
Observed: 60 (mA)
